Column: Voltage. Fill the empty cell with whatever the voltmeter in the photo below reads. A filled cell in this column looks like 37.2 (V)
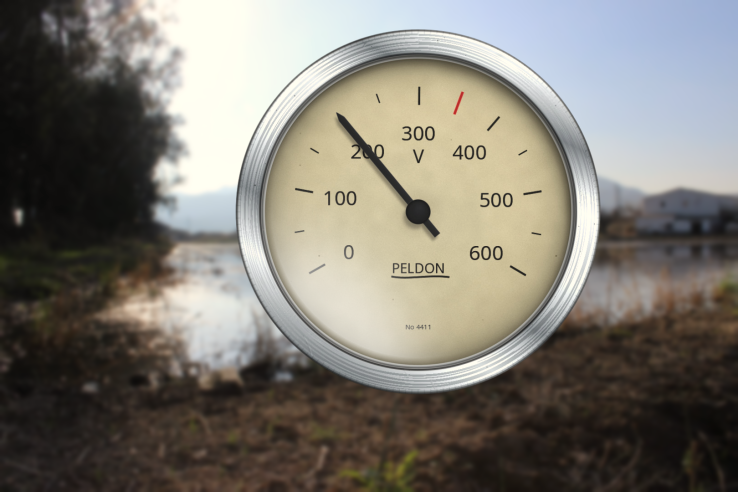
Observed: 200 (V)
